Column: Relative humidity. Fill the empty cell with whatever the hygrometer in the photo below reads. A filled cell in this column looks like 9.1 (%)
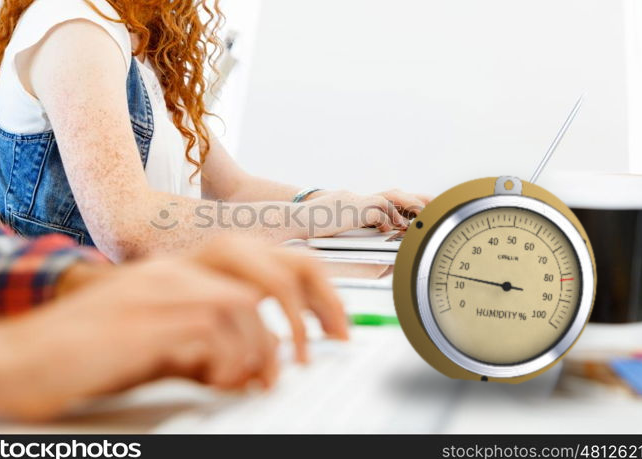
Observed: 14 (%)
